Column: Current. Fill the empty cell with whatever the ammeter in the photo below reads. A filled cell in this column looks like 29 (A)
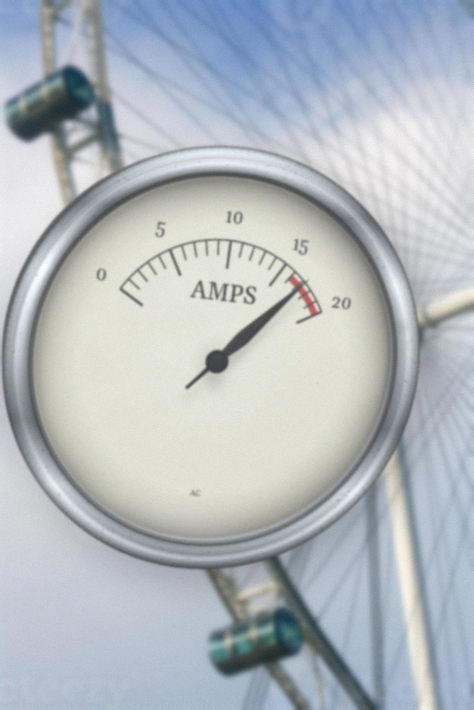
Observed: 17 (A)
